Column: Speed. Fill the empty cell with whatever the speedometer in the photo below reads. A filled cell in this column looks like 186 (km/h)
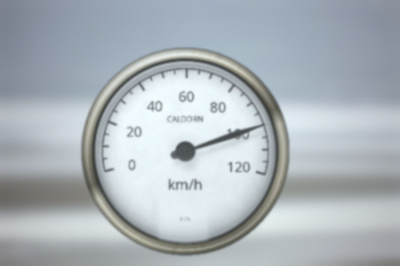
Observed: 100 (km/h)
